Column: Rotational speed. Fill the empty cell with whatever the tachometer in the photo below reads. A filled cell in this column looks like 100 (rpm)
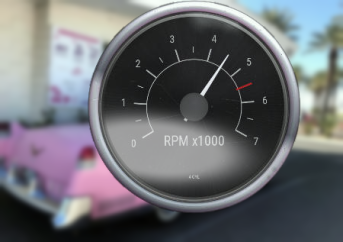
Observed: 4500 (rpm)
